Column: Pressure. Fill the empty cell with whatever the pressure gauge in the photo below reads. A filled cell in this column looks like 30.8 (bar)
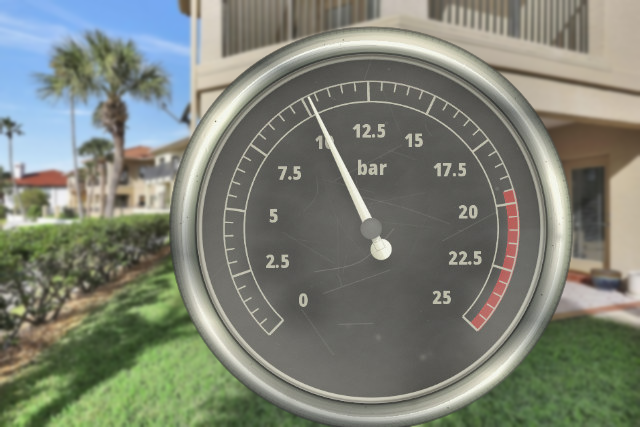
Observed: 10.25 (bar)
